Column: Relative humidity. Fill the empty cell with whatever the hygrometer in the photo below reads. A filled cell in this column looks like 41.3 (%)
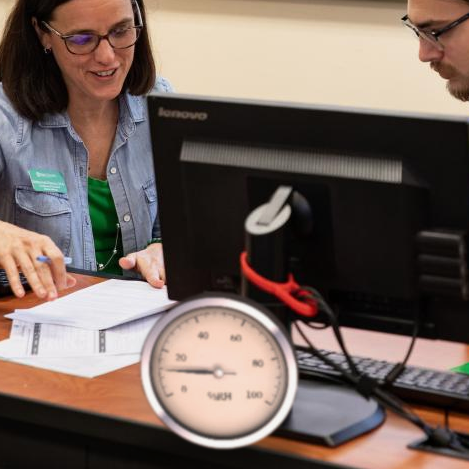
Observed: 12 (%)
